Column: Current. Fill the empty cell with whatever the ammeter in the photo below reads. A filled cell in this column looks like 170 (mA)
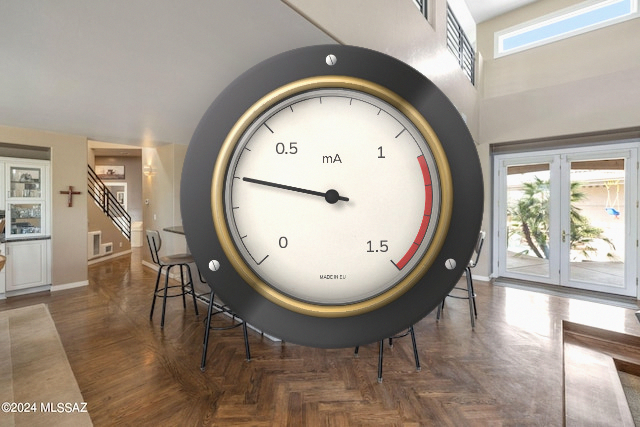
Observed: 0.3 (mA)
